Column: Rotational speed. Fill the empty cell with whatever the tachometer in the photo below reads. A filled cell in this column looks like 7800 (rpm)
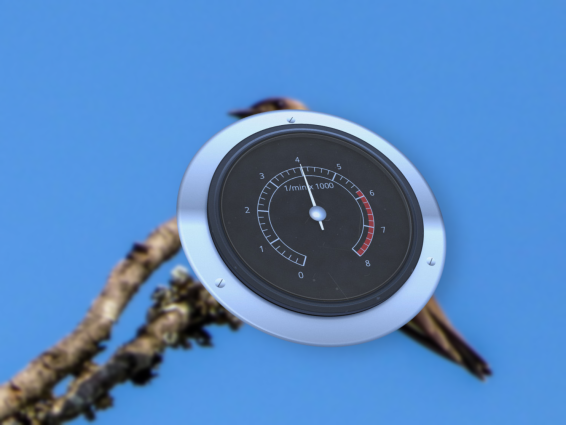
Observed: 4000 (rpm)
